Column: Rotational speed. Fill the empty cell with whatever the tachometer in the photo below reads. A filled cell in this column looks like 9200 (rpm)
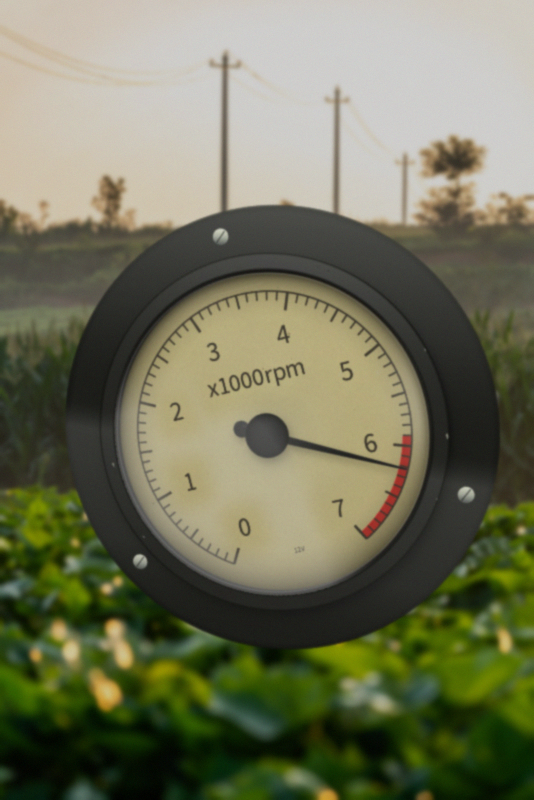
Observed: 6200 (rpm)
